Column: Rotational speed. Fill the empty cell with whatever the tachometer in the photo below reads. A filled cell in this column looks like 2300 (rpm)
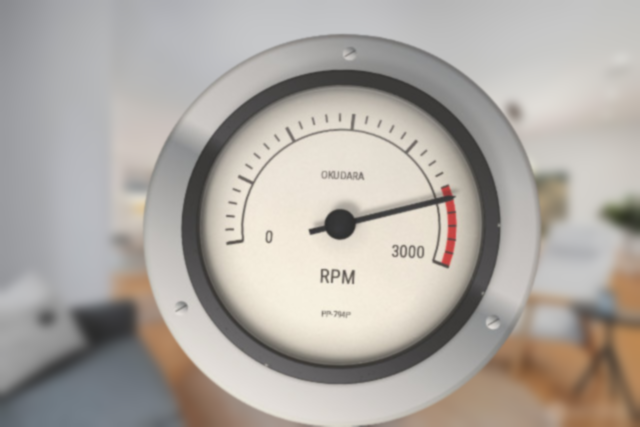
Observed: 2500 (rpm)
